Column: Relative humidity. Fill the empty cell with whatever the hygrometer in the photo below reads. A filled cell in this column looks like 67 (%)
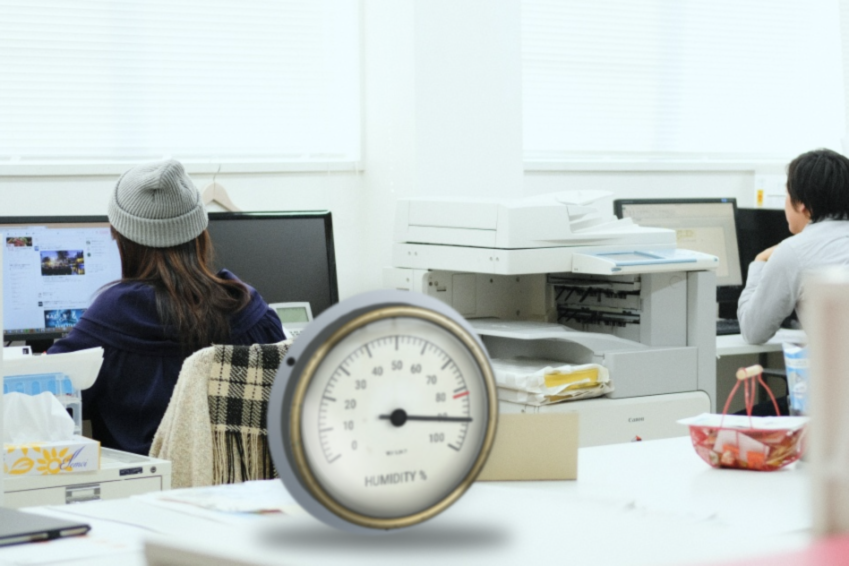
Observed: 90 (%)
